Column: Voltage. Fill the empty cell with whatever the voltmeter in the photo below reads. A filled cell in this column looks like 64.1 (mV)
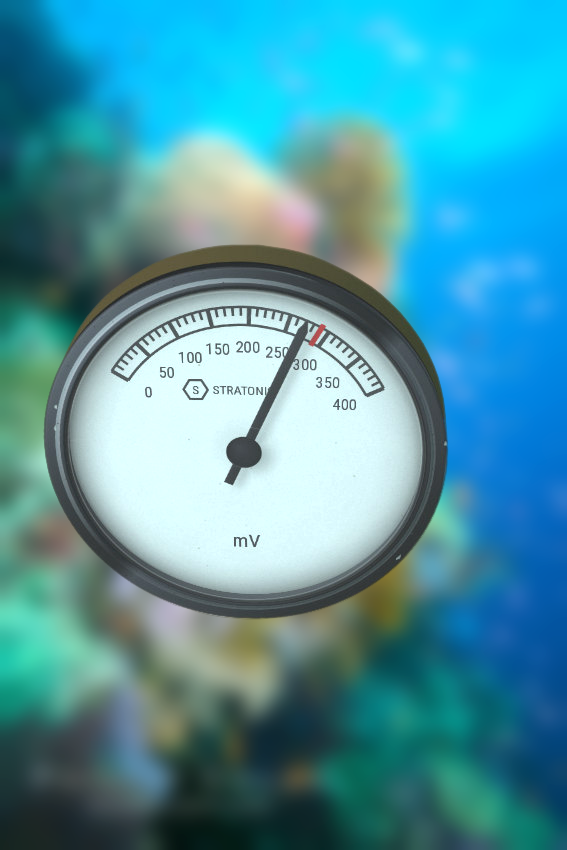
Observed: 270 (mV)
